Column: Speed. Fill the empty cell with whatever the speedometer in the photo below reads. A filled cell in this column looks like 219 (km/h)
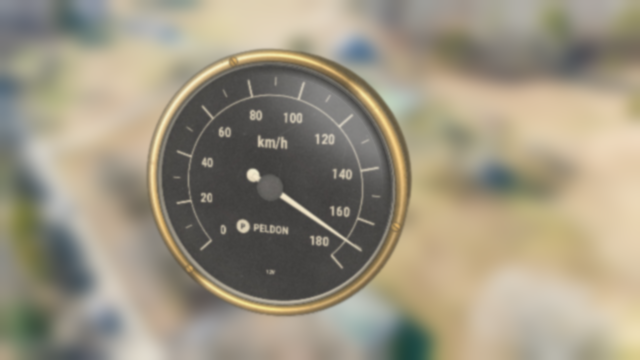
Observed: 170 (km/h)
